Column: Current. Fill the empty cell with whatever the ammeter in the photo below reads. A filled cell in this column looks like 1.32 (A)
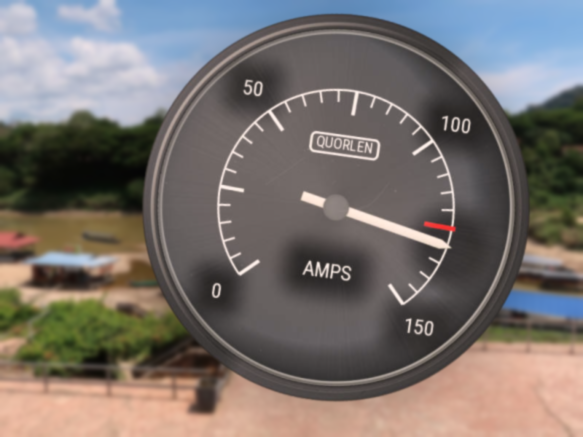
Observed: 130 (A)
